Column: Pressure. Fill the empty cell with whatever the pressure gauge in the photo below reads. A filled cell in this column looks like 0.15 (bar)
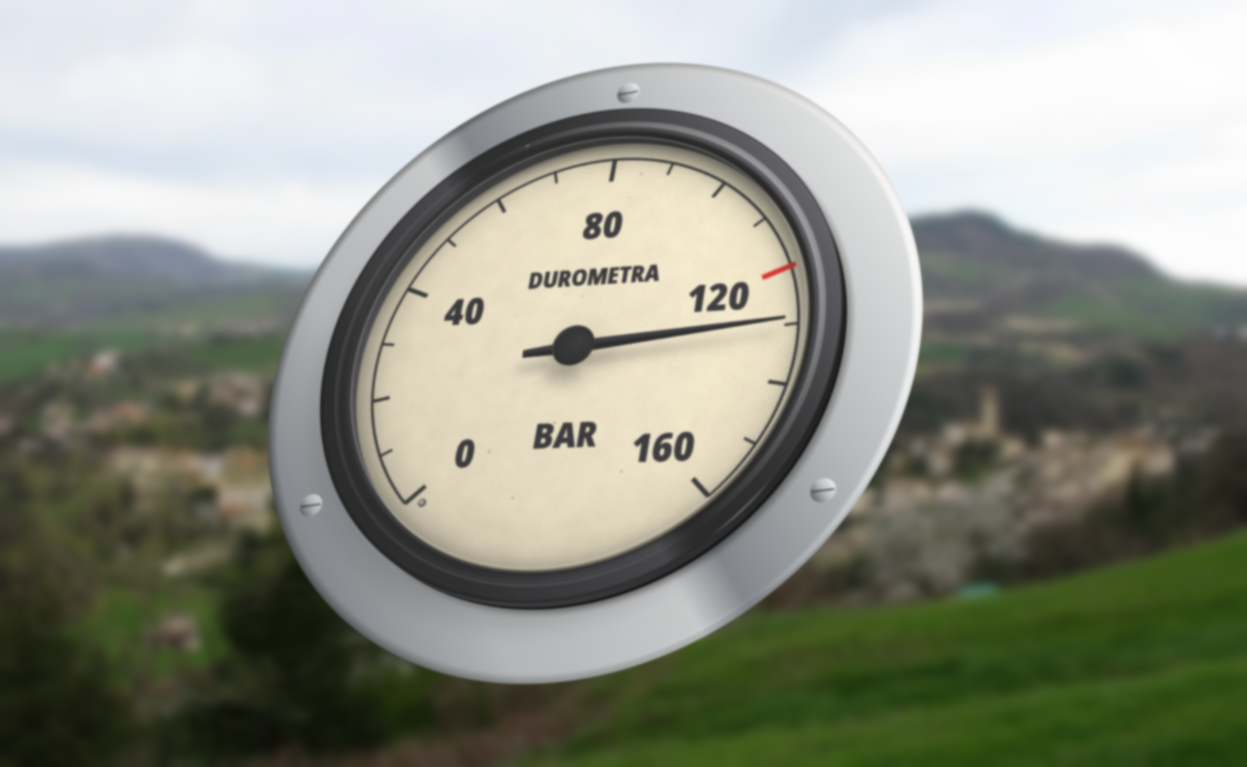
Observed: 130 (bar)
